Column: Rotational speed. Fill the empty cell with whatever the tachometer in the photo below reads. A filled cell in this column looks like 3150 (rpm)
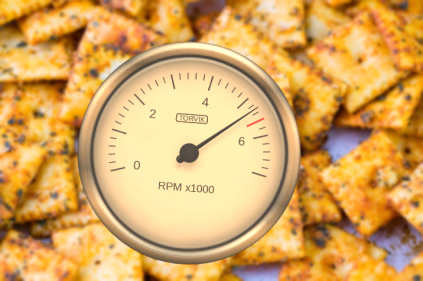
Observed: 5300 (rpm)
